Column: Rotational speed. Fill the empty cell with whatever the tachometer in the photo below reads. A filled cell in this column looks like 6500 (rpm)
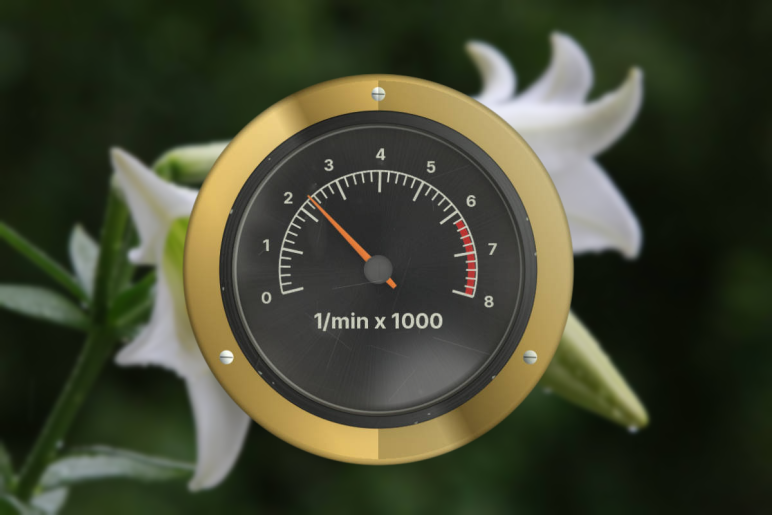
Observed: 2300 (rpm)
